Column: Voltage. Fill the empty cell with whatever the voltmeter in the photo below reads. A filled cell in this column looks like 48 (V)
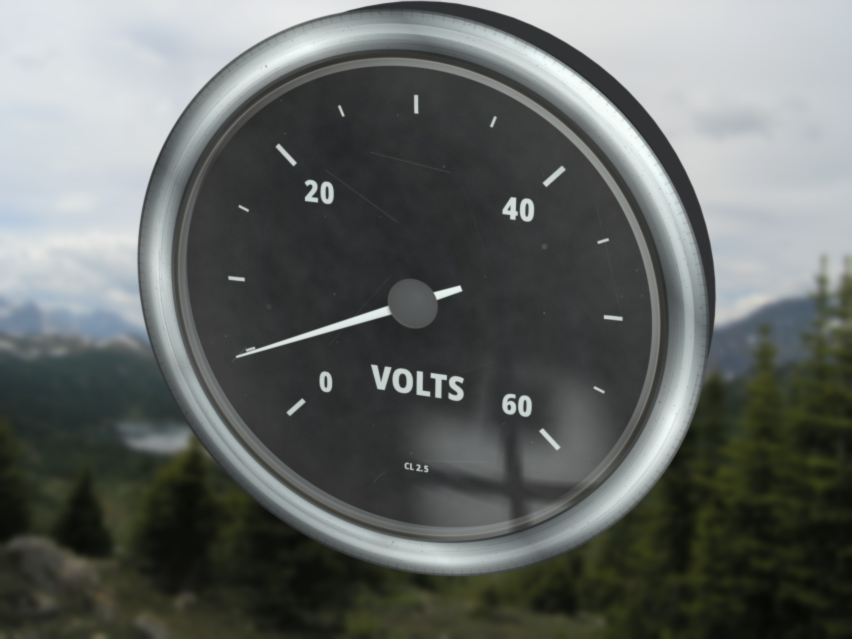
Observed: 5 (V)
